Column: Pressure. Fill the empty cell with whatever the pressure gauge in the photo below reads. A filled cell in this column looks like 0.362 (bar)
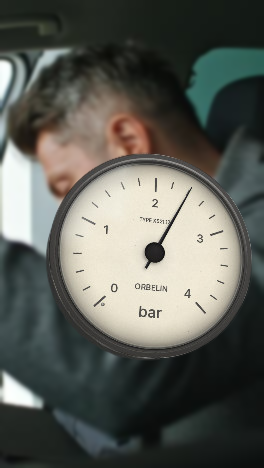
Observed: 2.4 (bar)
